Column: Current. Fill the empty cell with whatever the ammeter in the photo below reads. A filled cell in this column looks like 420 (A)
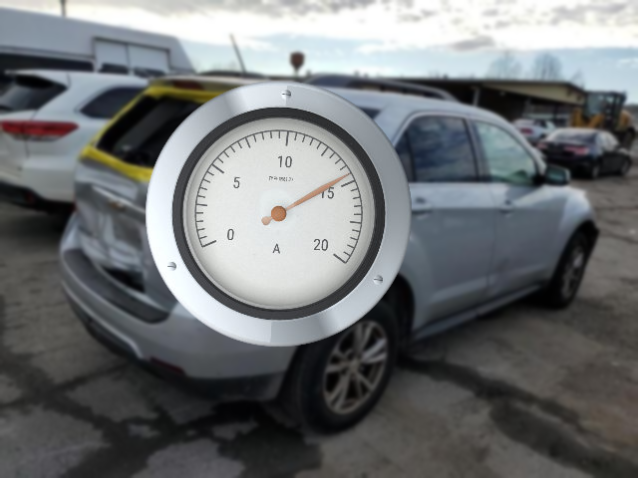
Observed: 14.5 (A)
